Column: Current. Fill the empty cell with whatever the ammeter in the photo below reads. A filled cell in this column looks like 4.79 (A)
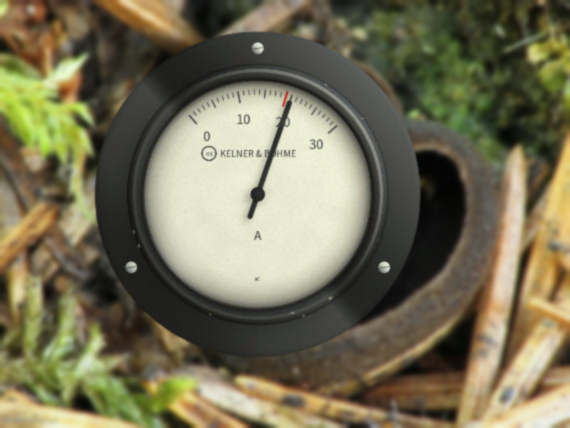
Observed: 20 (A)
